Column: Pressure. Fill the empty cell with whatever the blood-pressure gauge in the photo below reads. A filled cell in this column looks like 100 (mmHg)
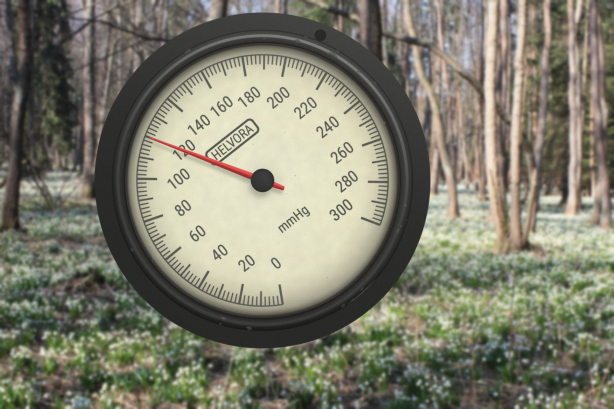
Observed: 120 (mmHg)
